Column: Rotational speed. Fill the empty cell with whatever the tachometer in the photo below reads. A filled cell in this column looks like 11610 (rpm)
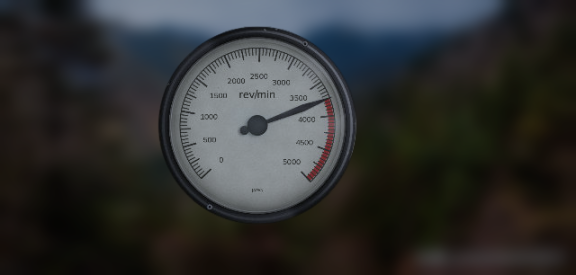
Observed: 3750 (rpm)
